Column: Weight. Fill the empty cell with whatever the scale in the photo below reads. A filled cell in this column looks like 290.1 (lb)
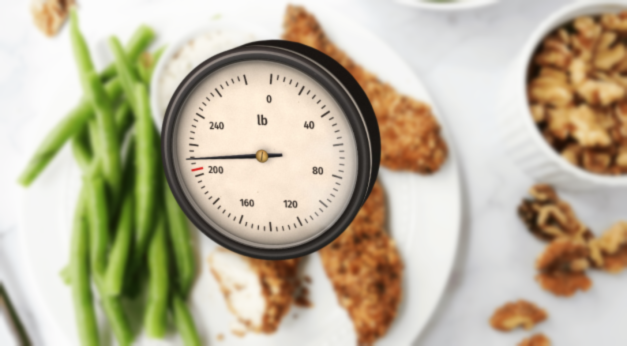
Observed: 212 (lb)
